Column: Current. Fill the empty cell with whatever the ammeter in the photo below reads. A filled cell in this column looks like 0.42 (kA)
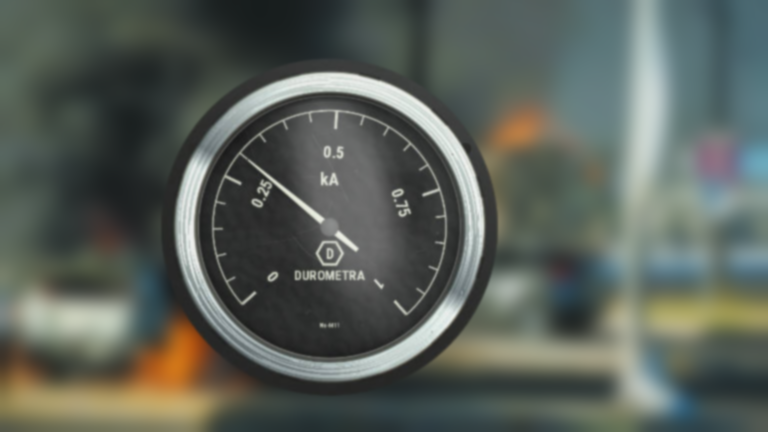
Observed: 0.3 (kA)
